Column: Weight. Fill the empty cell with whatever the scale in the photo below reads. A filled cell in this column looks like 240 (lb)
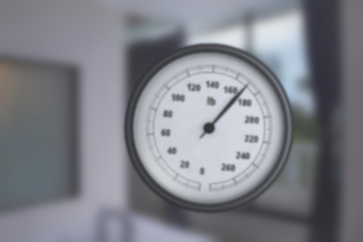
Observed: 170 (lb)
